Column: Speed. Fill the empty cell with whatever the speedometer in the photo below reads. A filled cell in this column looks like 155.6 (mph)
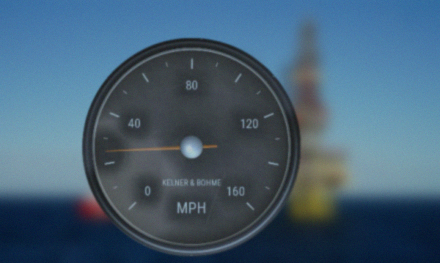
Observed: 25 (mph)
